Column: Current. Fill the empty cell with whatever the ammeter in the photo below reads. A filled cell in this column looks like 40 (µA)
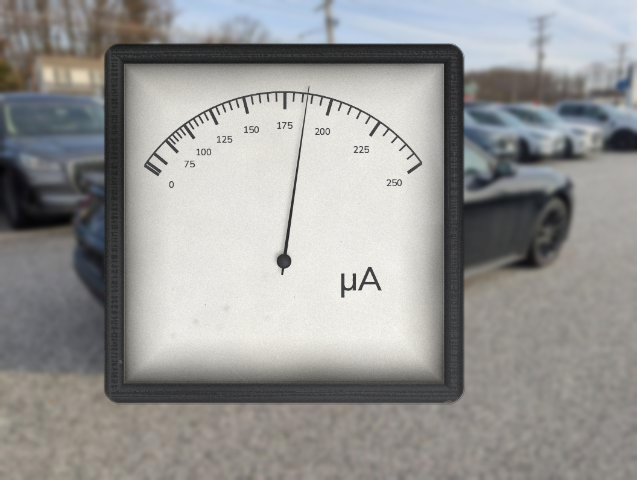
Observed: 187.5 (µA)
